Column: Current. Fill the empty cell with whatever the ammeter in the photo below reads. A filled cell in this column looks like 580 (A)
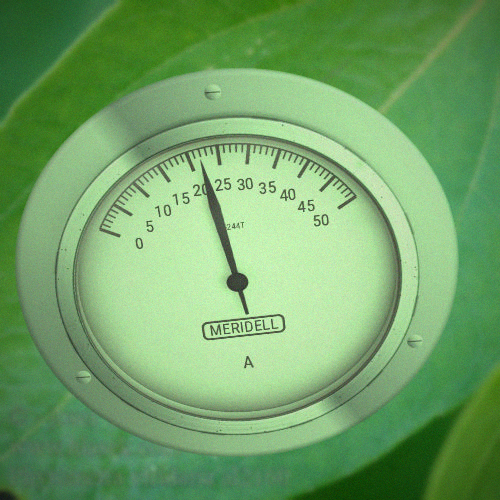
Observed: 22 (A)
